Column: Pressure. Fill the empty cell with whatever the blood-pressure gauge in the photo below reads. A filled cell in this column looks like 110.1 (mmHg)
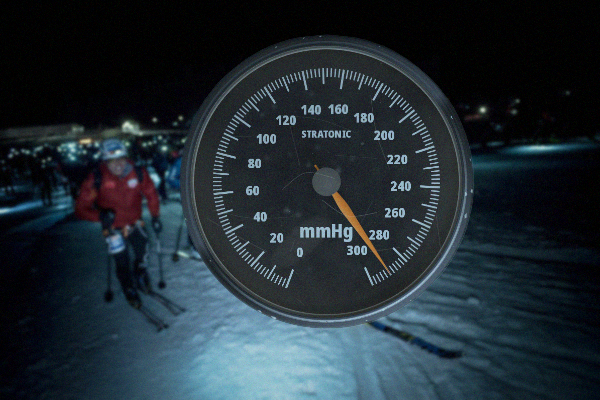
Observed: 290 (mmHg)
